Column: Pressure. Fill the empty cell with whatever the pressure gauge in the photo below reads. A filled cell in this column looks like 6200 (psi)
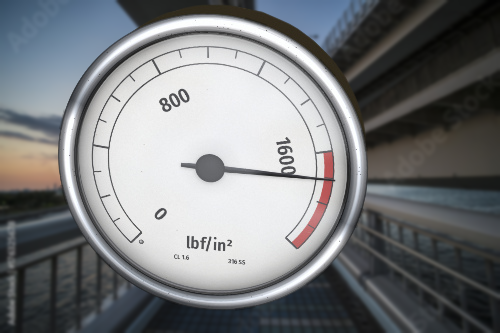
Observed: 1700 (psi)
